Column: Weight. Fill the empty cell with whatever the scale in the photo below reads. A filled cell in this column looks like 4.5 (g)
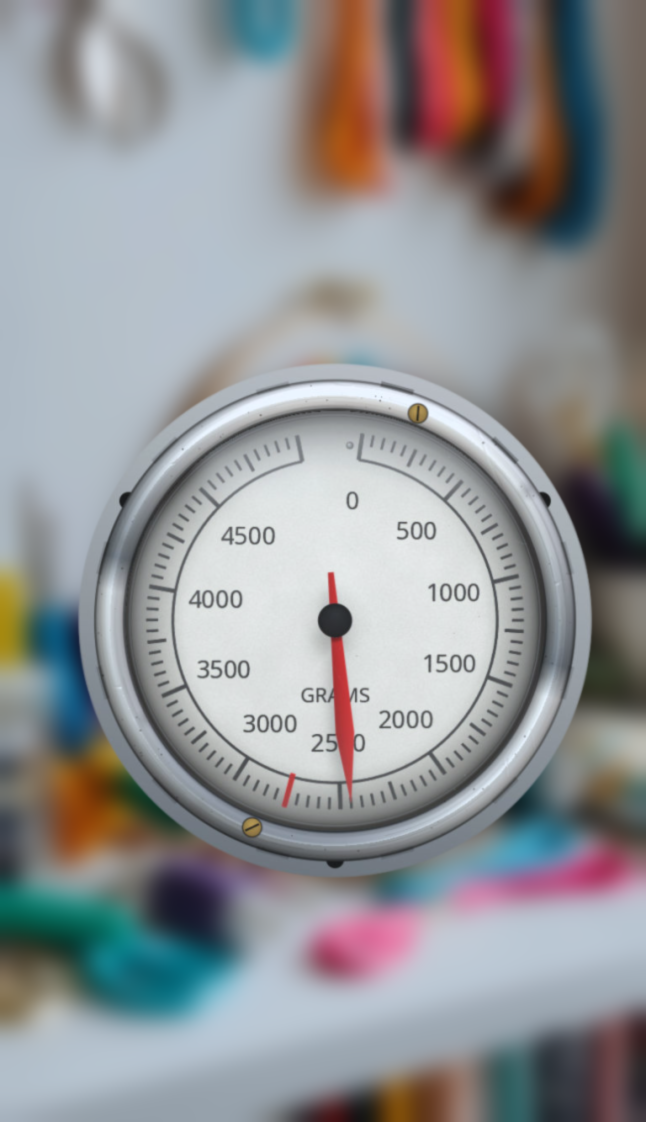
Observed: 2450 (g)
